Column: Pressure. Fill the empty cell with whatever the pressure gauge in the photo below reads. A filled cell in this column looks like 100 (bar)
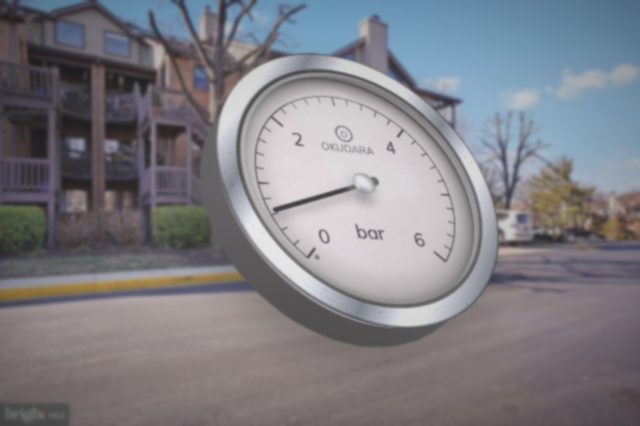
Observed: 0.6 (bar)
